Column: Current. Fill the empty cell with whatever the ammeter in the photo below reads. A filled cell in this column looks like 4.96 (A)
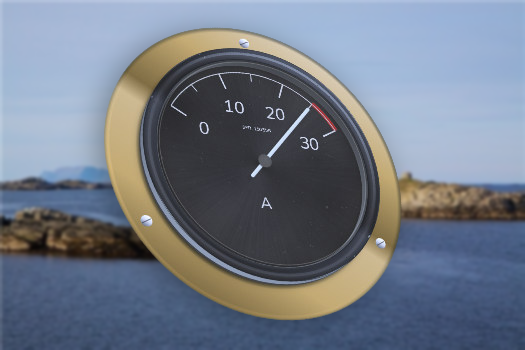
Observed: 25 (A)
